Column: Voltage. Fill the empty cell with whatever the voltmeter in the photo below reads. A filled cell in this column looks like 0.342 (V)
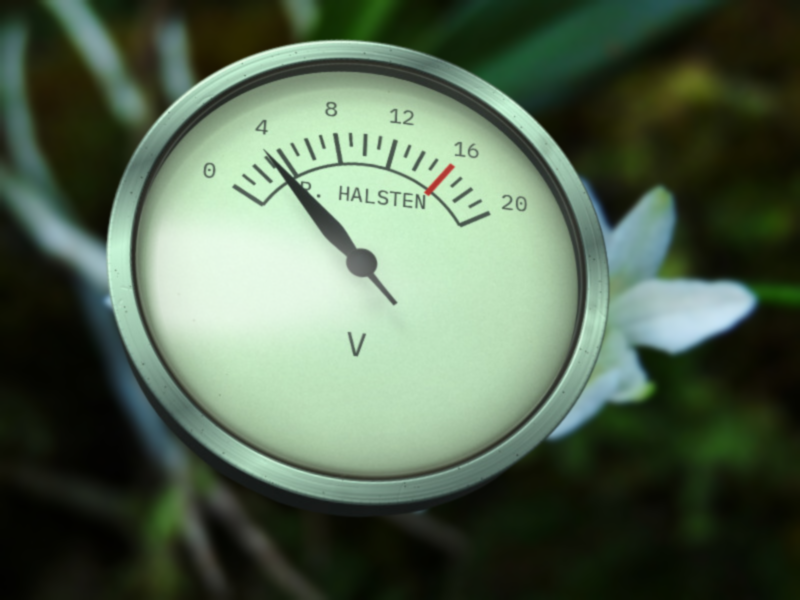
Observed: 3 (V)
